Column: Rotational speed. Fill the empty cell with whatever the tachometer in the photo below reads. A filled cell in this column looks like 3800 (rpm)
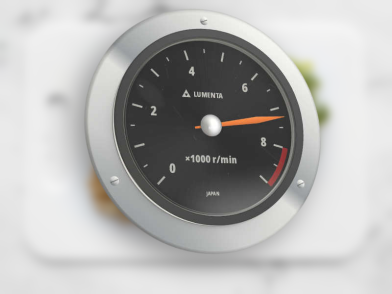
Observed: 7250 (rpm)
